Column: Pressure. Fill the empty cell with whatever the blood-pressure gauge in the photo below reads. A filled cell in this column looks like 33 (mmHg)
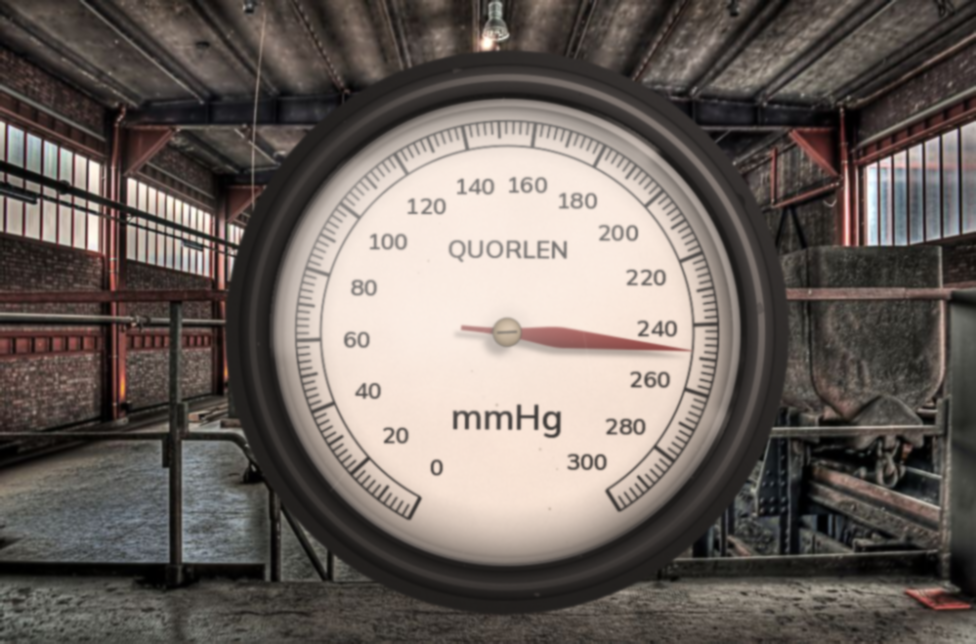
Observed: 248 (mmHg)
